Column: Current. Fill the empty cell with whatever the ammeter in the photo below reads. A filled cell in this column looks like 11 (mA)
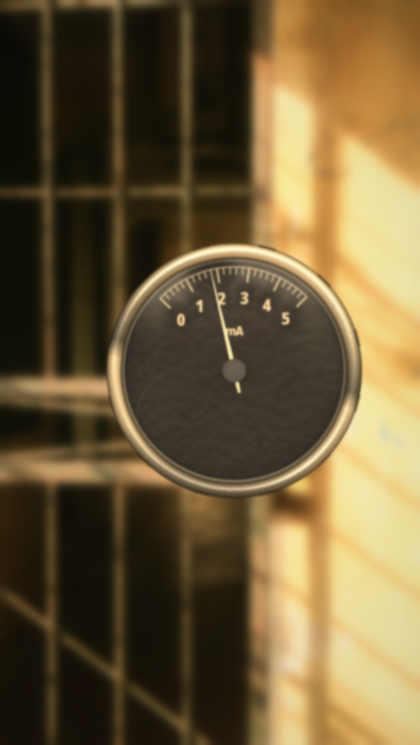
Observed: 1.8 (mA)
